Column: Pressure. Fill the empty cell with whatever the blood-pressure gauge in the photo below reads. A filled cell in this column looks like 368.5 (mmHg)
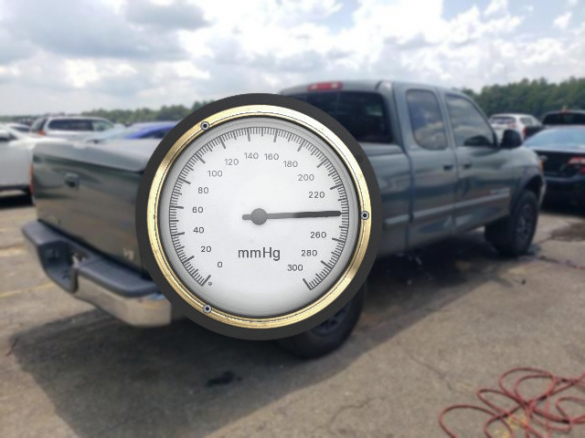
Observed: 240 (mmHg)
